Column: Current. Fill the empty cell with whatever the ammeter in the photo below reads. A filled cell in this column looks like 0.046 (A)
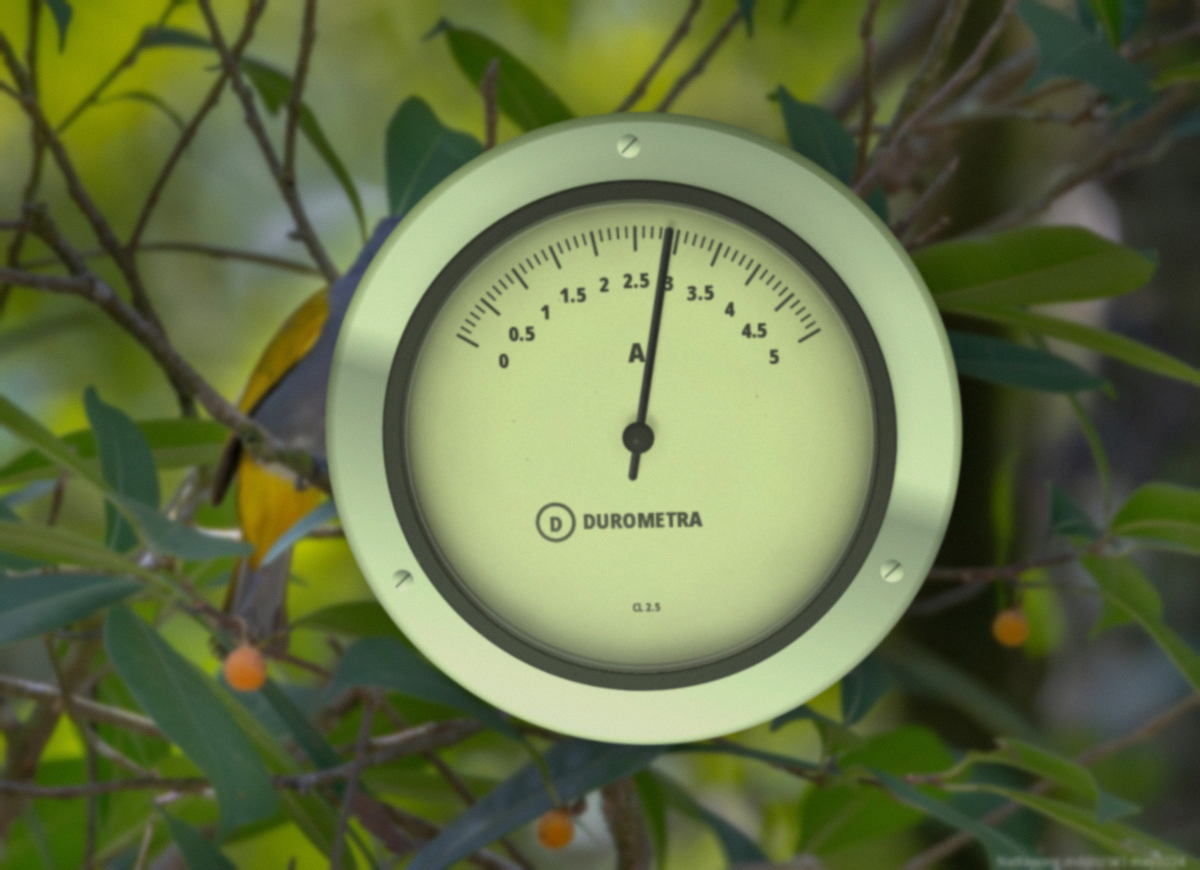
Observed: 2.9 (A)
